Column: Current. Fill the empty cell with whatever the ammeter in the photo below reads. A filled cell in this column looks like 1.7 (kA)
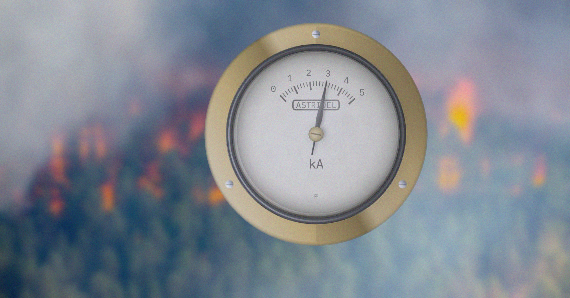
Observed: 3 (kA)
